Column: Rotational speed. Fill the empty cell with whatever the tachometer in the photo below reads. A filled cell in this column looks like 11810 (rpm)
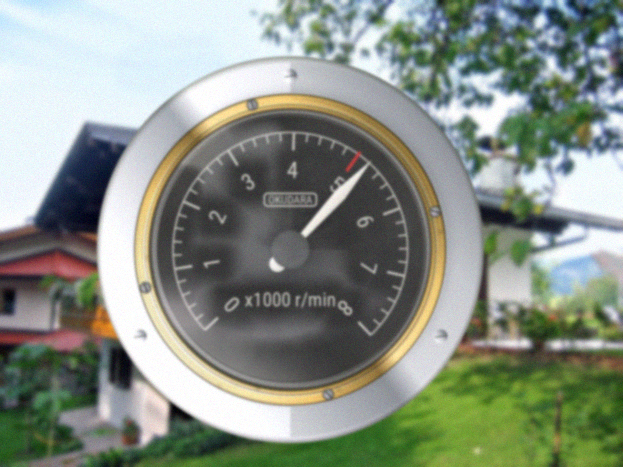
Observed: 5200 (rpm)
